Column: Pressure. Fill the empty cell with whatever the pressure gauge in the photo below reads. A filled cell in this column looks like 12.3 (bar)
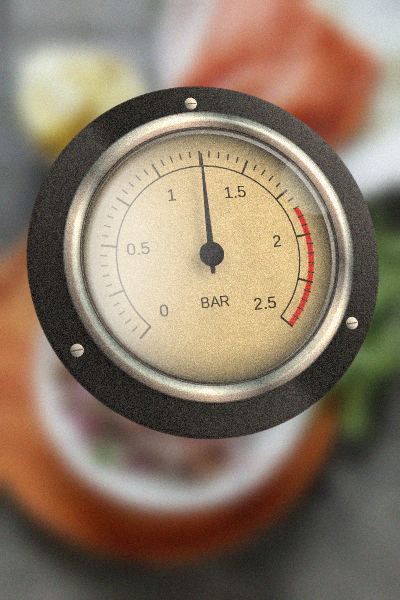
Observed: 1.25 (bar)
